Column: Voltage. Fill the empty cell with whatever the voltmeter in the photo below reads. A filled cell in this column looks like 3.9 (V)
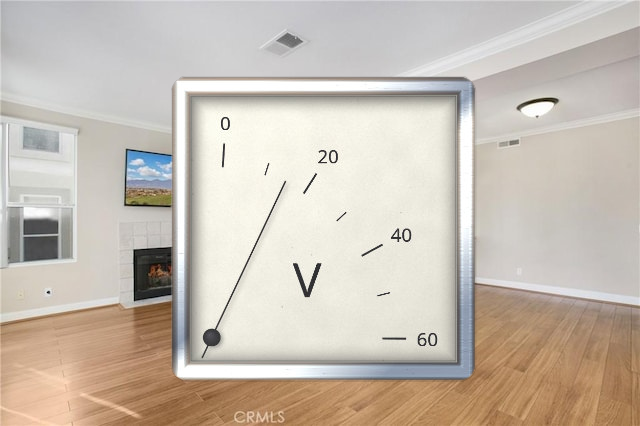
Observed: 15 (V)
